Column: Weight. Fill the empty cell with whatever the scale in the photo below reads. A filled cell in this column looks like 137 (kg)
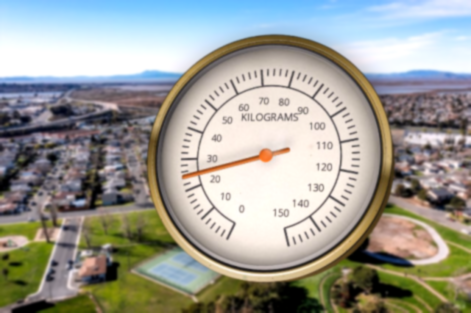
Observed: 24 (kg)
